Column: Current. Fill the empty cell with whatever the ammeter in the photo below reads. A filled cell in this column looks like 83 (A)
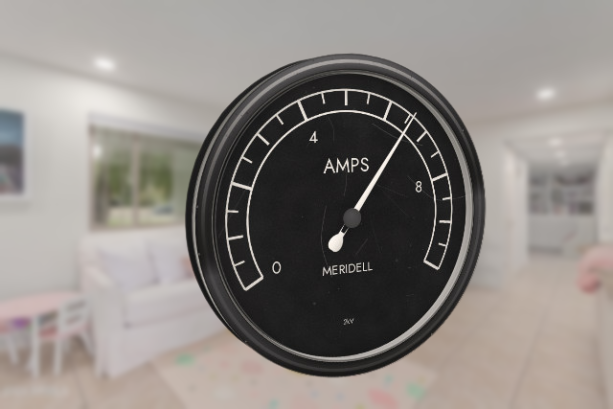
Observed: 6.5 (A)
